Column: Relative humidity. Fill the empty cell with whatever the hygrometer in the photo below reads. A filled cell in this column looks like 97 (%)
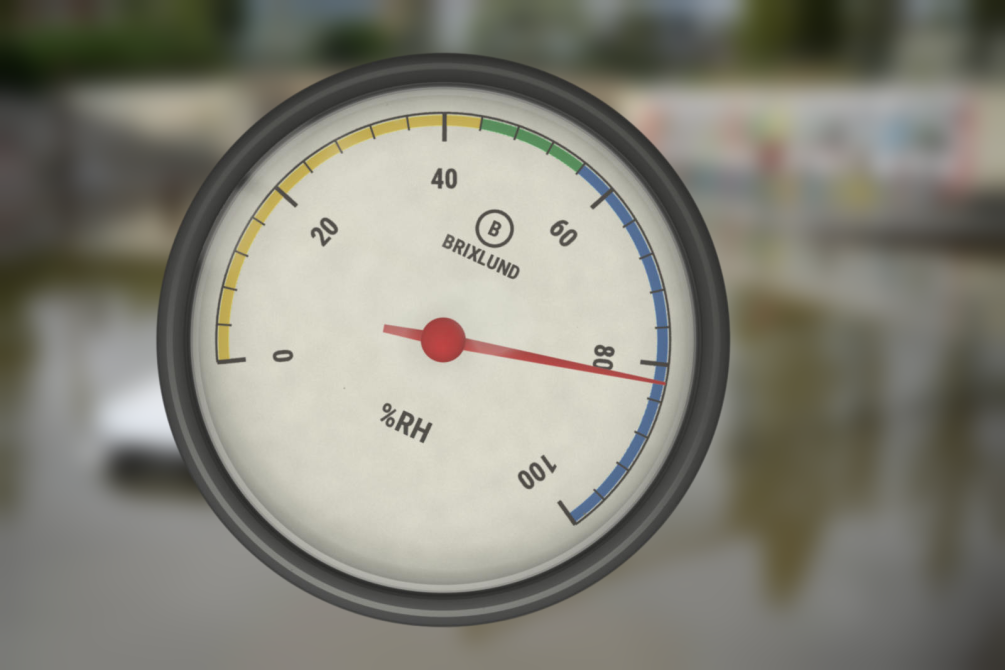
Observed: 82 (%)
